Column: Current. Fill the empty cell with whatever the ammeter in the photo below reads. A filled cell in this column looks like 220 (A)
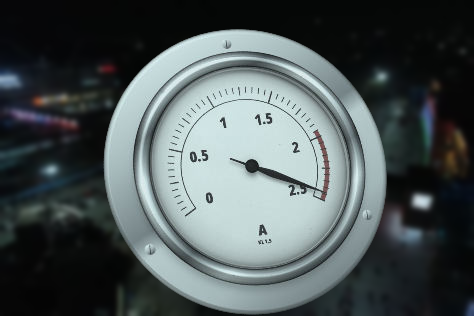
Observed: 2.45 (A)
